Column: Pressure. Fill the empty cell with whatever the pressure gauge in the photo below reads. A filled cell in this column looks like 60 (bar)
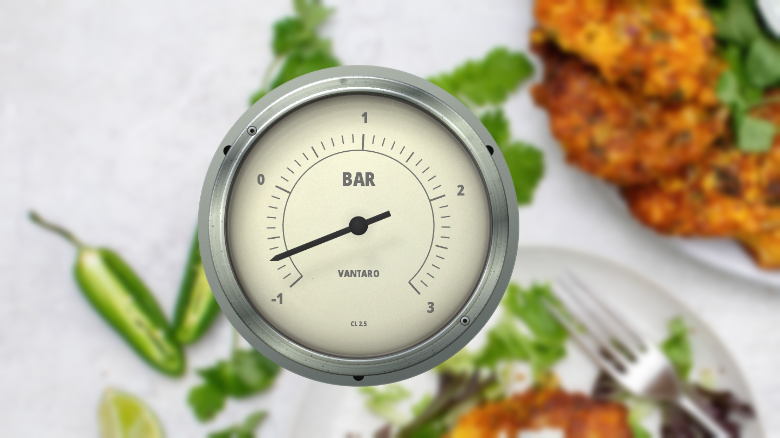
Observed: -0.7 (bar)
